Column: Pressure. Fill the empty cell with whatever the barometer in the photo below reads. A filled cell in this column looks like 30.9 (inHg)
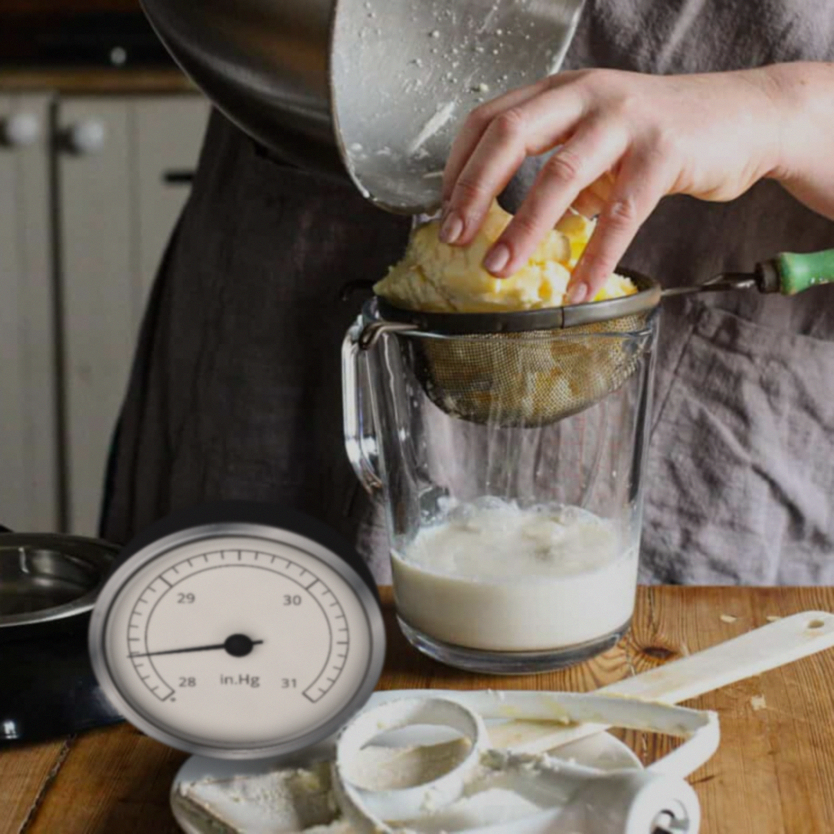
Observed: 28.4 (inHg)
